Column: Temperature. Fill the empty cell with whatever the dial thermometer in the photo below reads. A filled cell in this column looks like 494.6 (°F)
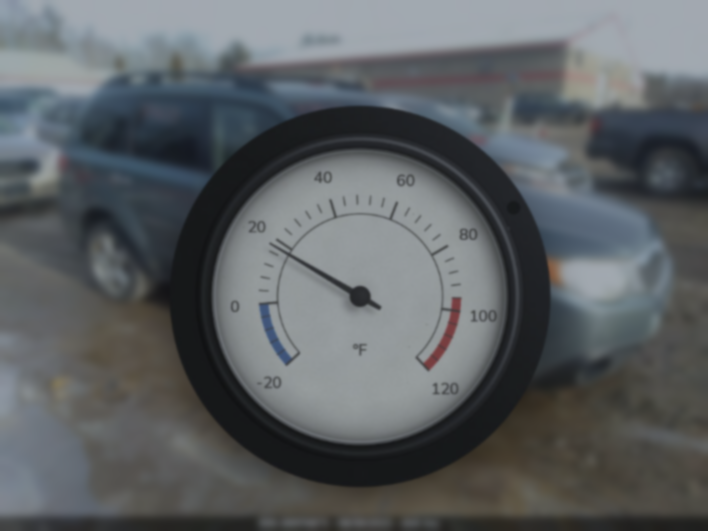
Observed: 18 (°F)
